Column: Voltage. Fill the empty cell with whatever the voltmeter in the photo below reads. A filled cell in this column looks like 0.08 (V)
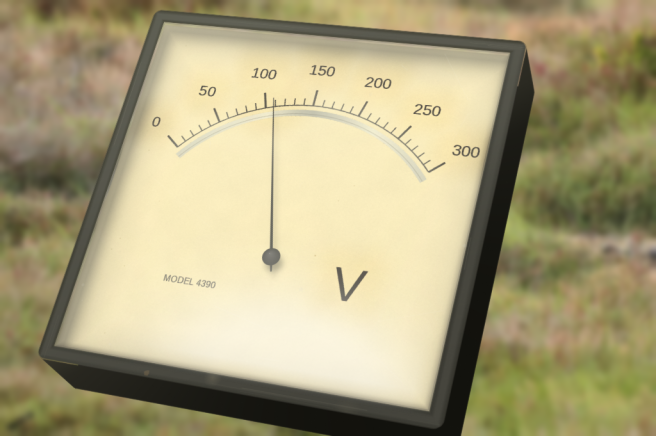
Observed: 110 (V)
